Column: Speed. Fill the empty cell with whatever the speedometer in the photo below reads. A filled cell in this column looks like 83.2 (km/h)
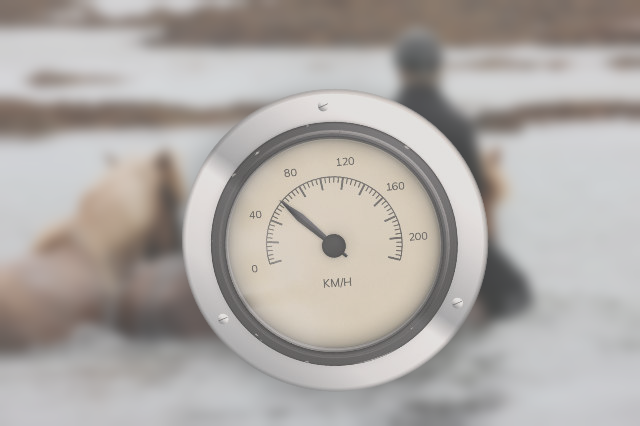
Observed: 60 (km/h)
